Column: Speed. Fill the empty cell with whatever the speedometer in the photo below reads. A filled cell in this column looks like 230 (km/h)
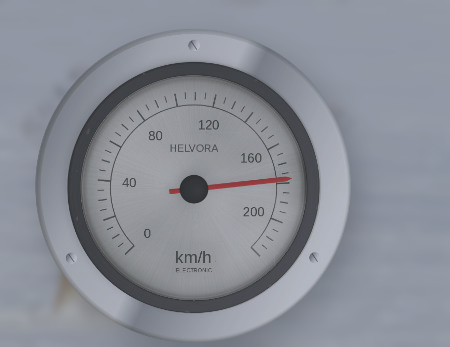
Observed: 177.5 (km/h)
